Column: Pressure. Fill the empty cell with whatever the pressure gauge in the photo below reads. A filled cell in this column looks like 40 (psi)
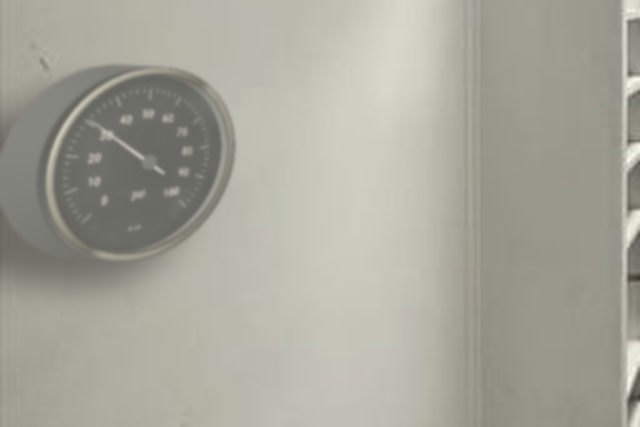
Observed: 30 (psi)
